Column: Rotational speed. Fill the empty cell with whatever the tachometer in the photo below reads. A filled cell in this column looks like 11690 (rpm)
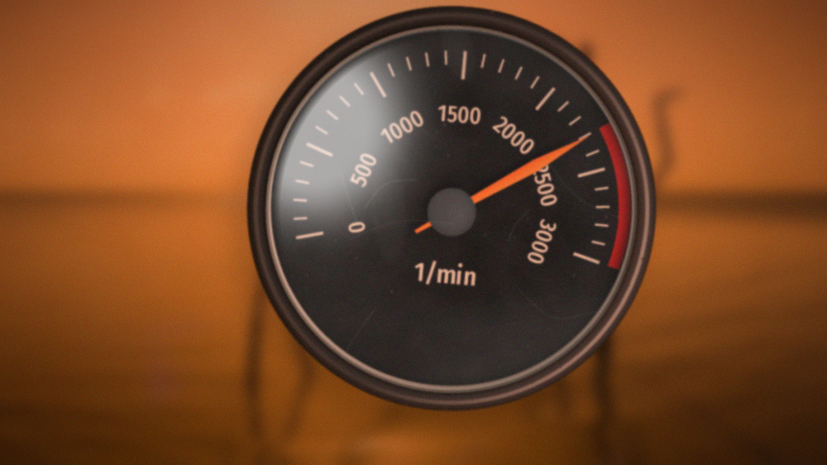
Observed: 2300 (rpm)
